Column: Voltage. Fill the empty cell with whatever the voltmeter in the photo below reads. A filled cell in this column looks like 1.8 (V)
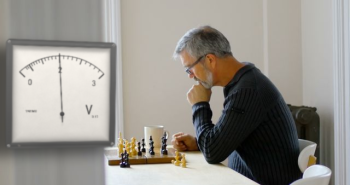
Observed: 2 (V)
